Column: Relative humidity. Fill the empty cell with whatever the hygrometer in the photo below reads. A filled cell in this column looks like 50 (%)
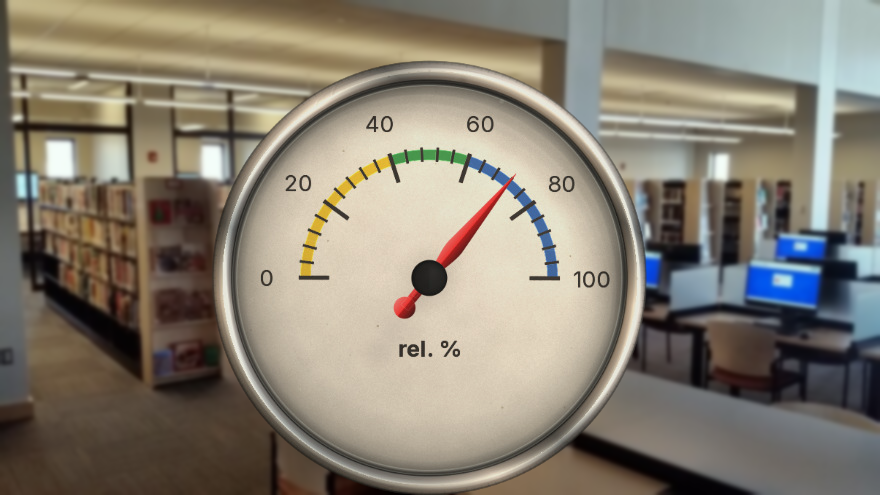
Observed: 72 (%)
